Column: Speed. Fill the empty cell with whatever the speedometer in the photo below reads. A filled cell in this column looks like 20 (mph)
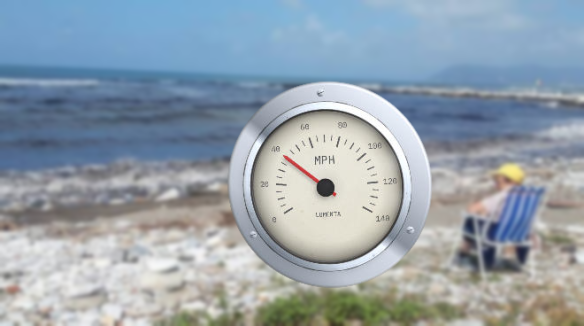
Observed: 40 (mph)
